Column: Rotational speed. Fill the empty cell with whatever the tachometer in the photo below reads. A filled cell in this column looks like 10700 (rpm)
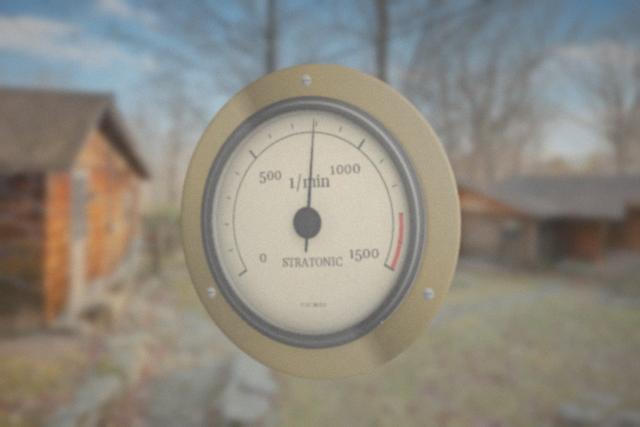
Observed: 800 (rpm)
